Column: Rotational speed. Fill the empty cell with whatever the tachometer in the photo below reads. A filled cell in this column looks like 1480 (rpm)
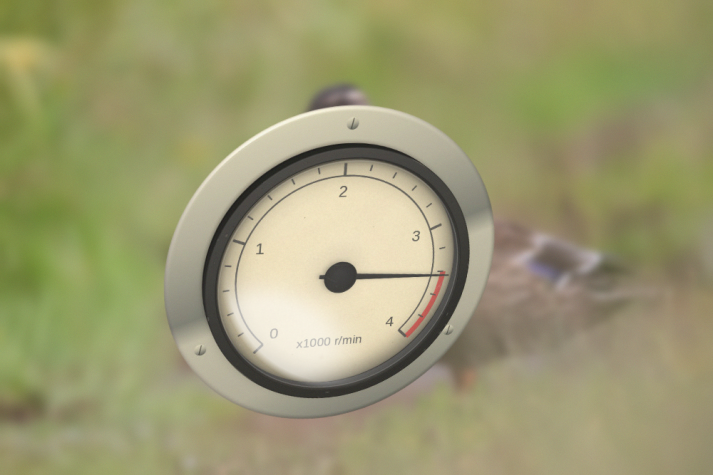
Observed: 3400 (rpm)
